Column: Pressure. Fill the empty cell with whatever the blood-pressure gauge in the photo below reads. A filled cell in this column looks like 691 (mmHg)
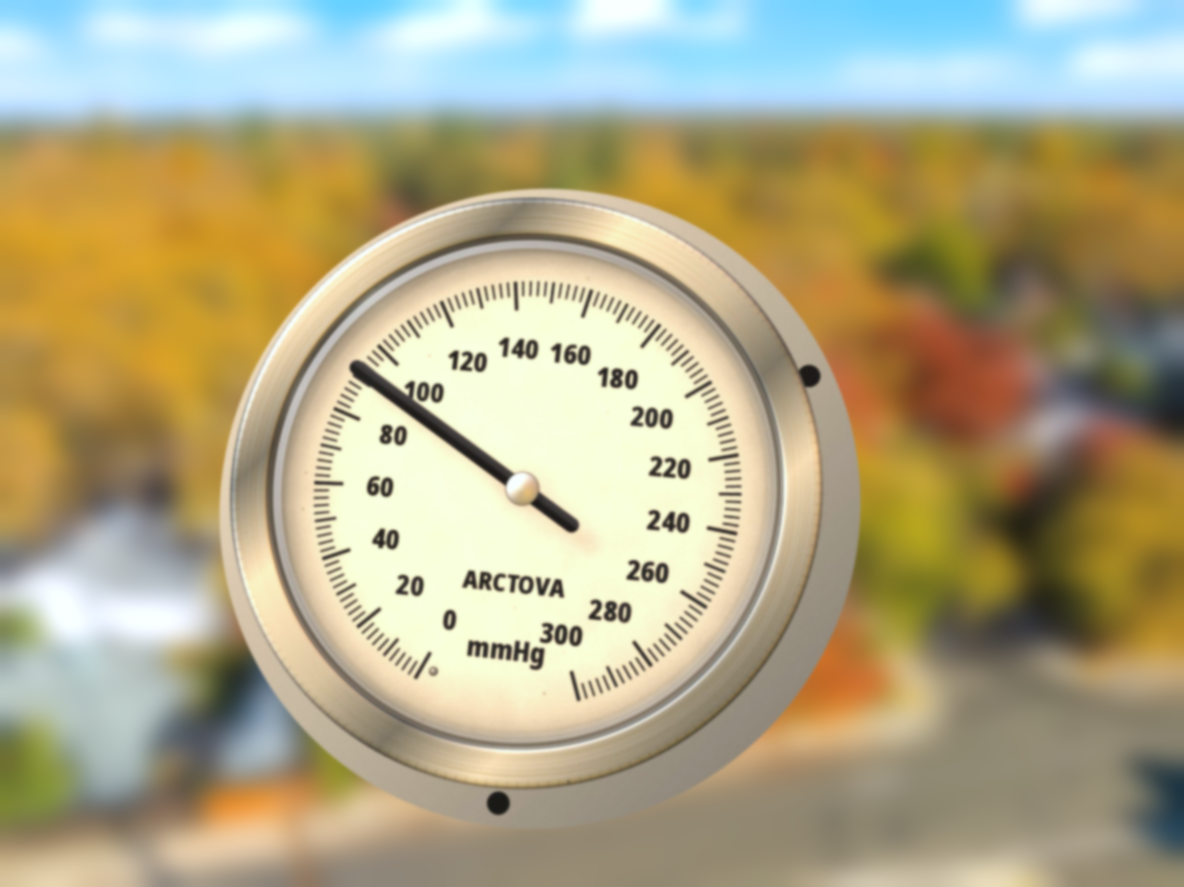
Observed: 92 (mmHg)
